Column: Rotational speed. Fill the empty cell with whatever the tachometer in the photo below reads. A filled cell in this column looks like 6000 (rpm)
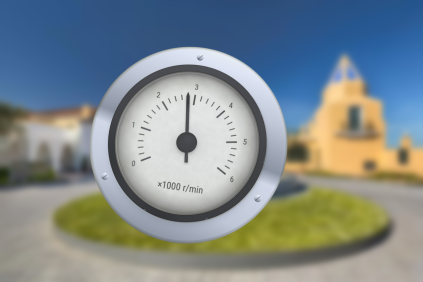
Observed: 2800 (rpm)
